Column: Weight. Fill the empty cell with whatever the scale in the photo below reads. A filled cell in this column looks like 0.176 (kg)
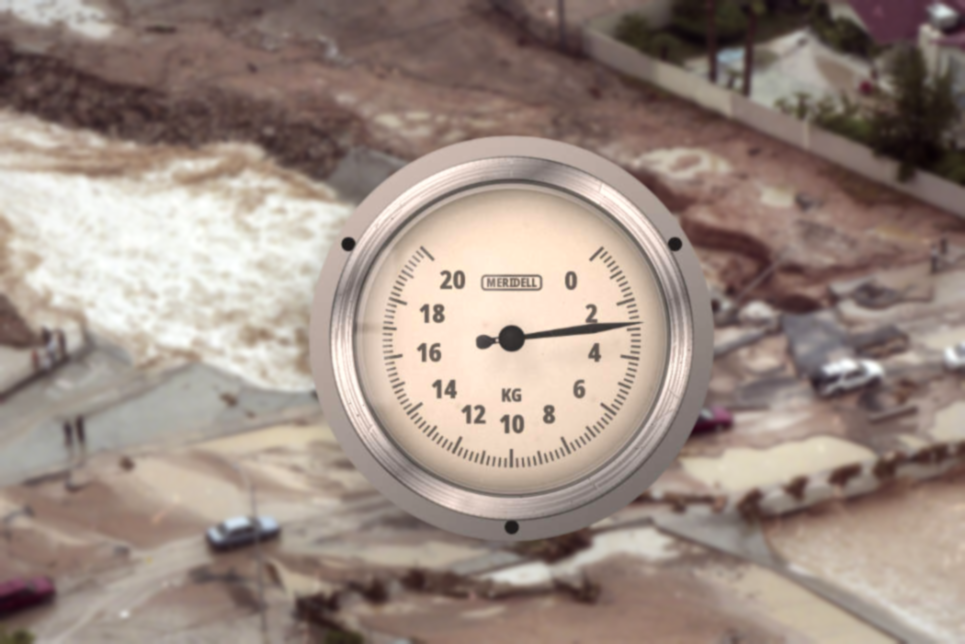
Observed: 2.8 (kg)
